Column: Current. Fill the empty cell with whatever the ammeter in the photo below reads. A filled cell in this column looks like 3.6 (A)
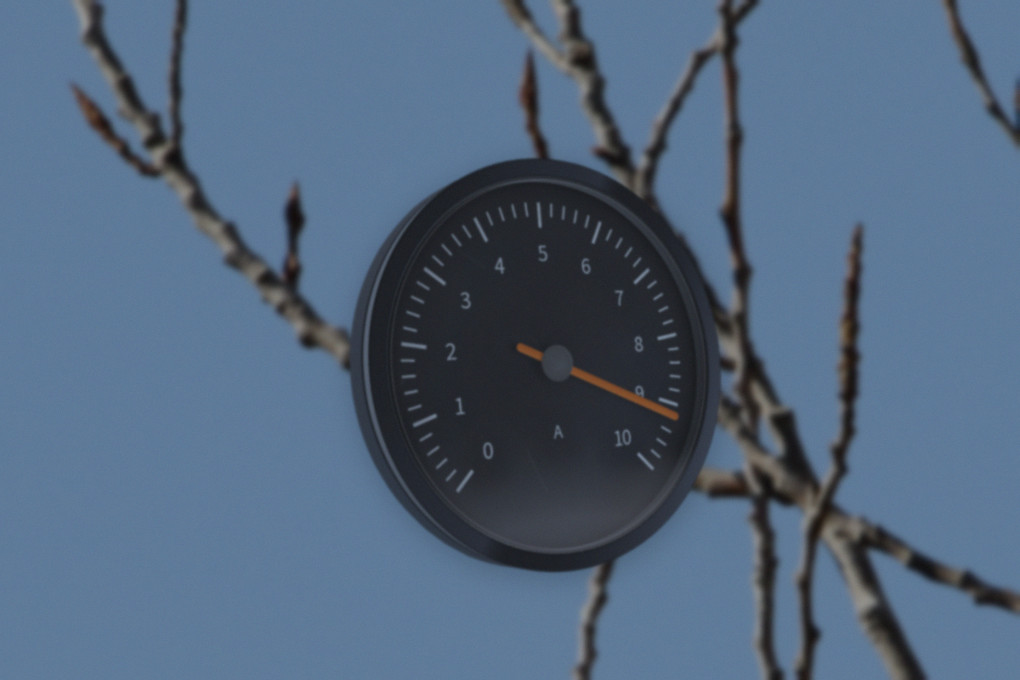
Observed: 9.2 (A)
